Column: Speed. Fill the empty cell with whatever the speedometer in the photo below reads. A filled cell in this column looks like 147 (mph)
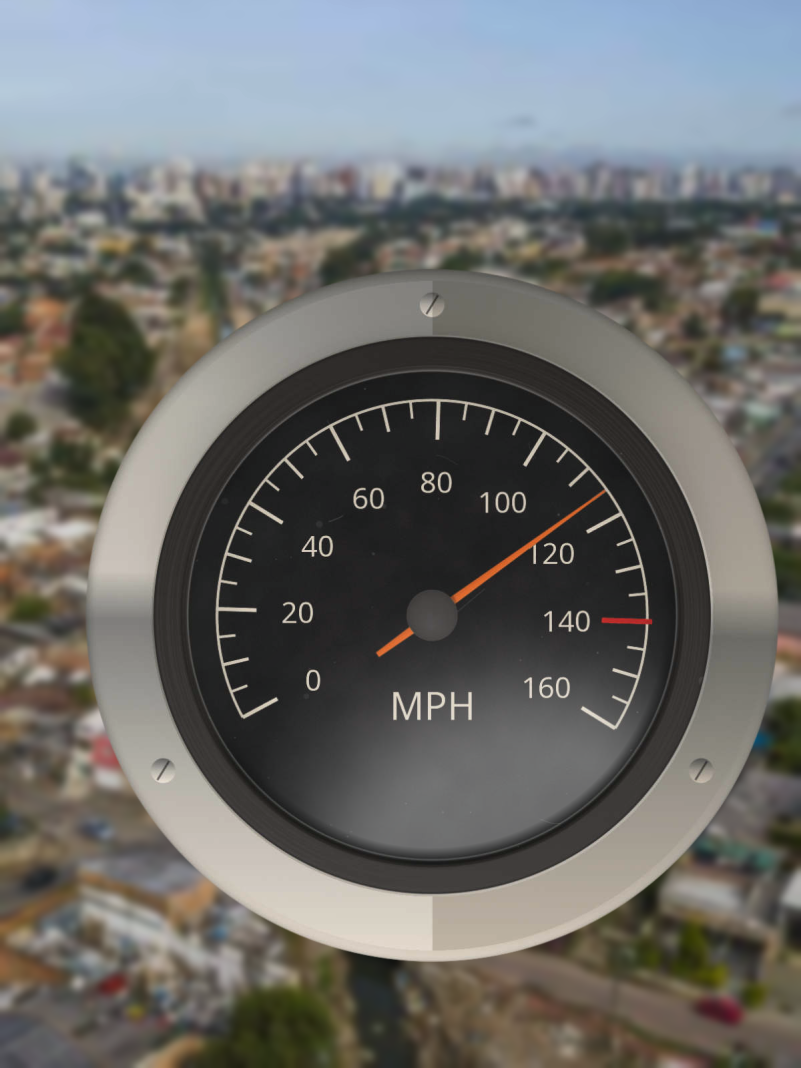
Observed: 115 (mph)
